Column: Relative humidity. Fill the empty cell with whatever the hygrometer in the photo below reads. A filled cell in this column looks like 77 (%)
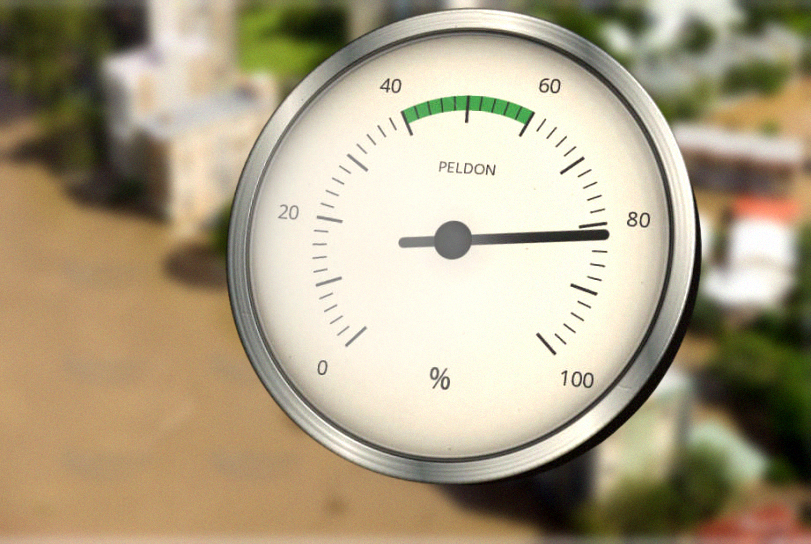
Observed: 82 (%)
